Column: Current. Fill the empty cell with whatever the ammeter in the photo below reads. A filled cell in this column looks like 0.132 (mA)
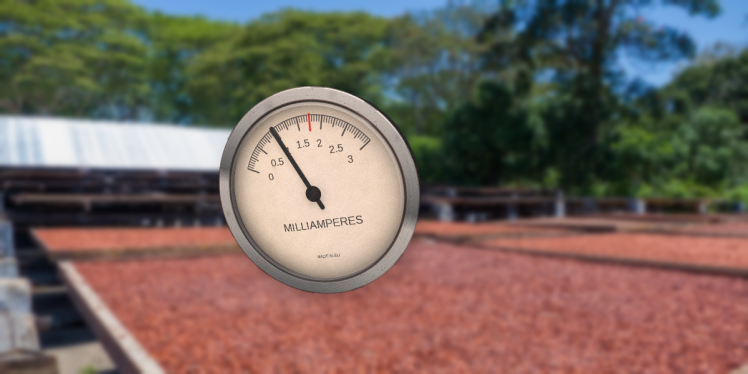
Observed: 1 (mA)
